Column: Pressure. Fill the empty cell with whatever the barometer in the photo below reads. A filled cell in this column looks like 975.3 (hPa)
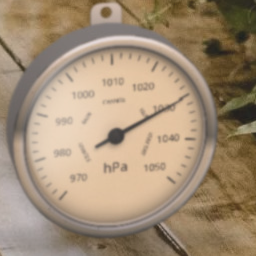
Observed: 1030 (hPa)
